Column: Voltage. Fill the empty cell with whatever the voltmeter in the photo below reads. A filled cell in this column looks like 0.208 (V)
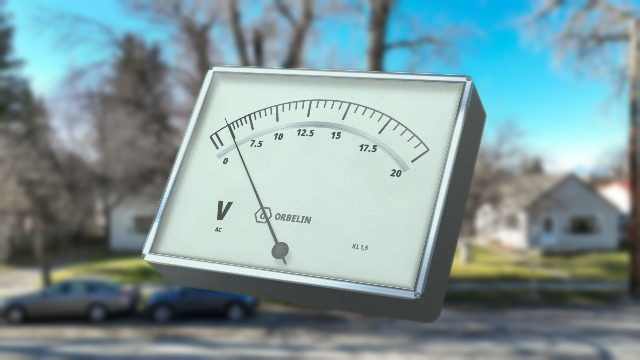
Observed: 5 (V)
